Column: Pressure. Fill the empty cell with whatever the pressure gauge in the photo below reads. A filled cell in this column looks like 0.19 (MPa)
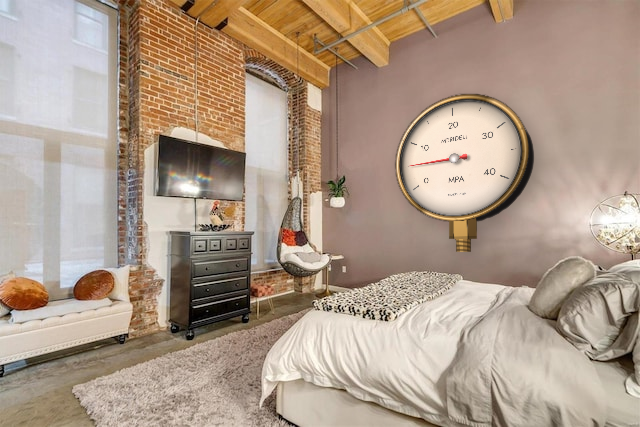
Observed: 5 (MPa)
